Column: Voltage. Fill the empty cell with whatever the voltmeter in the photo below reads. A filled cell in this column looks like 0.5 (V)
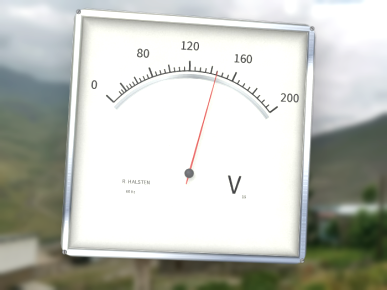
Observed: 145 (V)
